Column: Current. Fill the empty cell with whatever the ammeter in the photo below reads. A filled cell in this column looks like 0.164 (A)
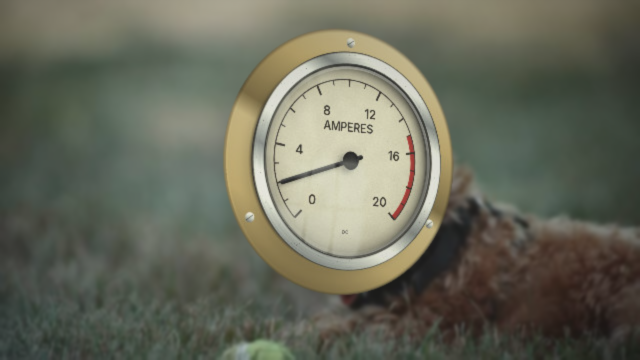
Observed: 2 (A)
